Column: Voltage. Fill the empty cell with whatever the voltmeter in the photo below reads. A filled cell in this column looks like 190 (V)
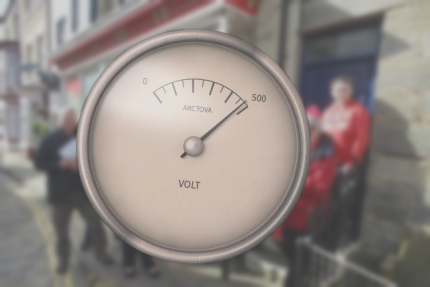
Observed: 475 (V)
